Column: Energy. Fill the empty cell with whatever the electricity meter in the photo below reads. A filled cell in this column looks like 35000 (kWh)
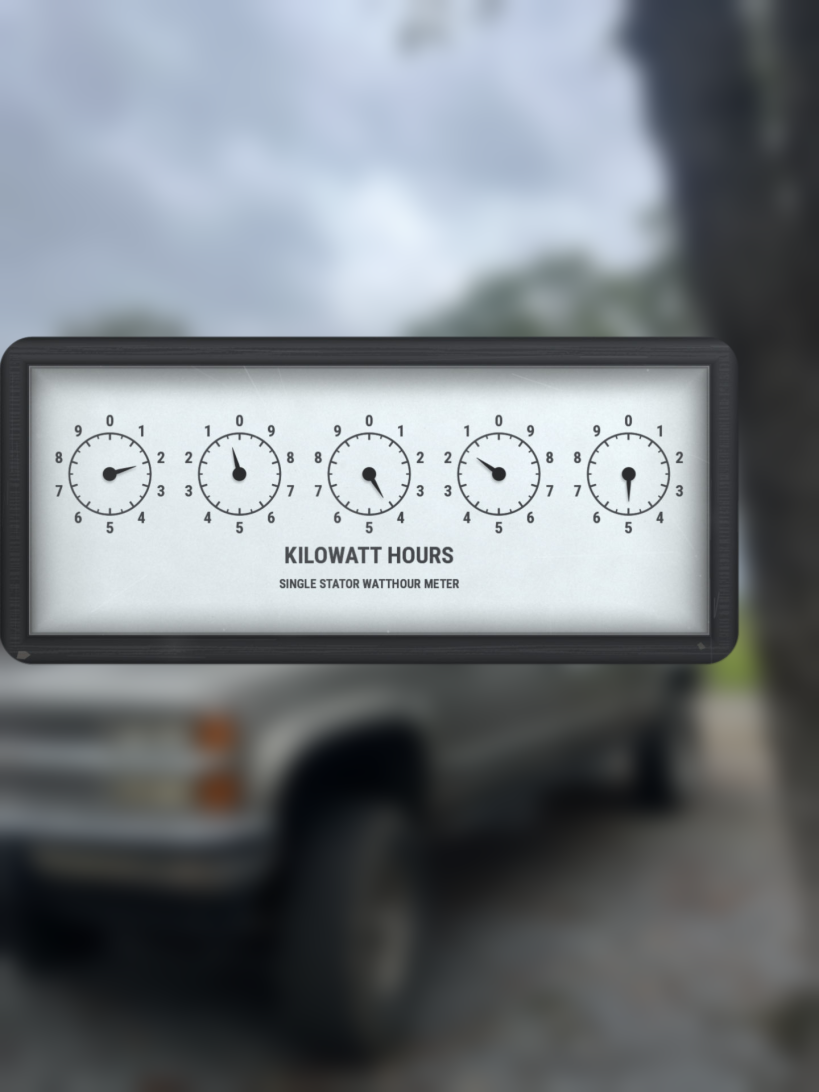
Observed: 20415 (kWh)
